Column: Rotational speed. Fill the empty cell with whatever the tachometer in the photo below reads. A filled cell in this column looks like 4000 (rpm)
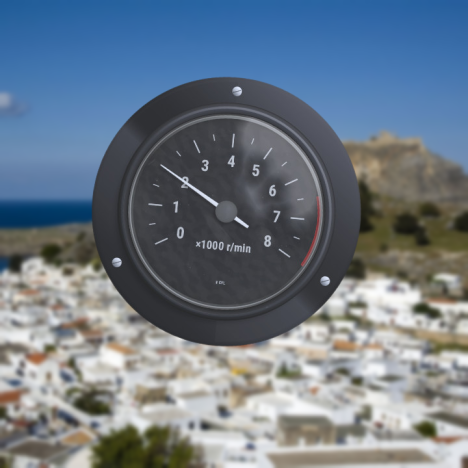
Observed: 2000 (rpm)
